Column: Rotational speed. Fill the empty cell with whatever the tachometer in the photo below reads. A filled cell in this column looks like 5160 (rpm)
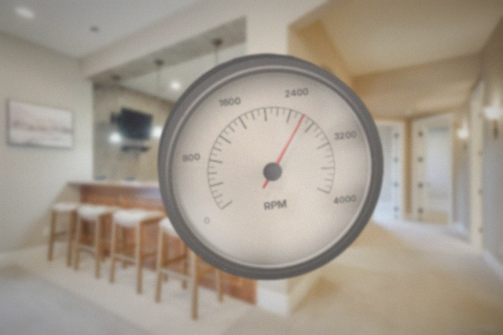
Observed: 2600 (rpm)
